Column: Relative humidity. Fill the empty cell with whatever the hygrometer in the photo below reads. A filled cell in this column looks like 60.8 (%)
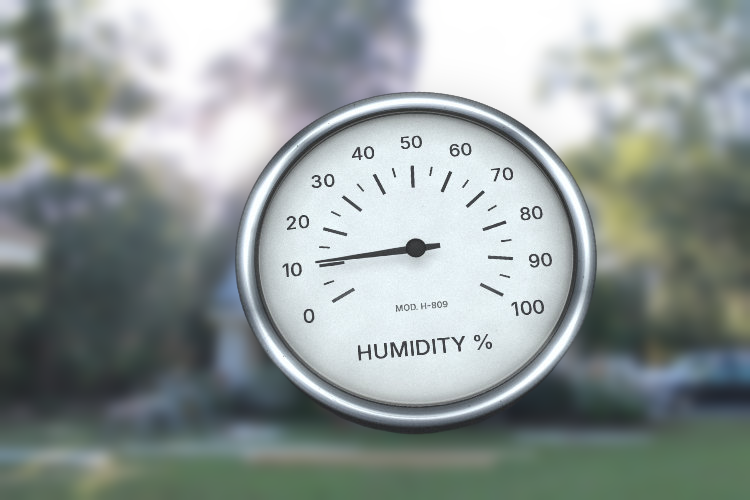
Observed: 10 (%)
